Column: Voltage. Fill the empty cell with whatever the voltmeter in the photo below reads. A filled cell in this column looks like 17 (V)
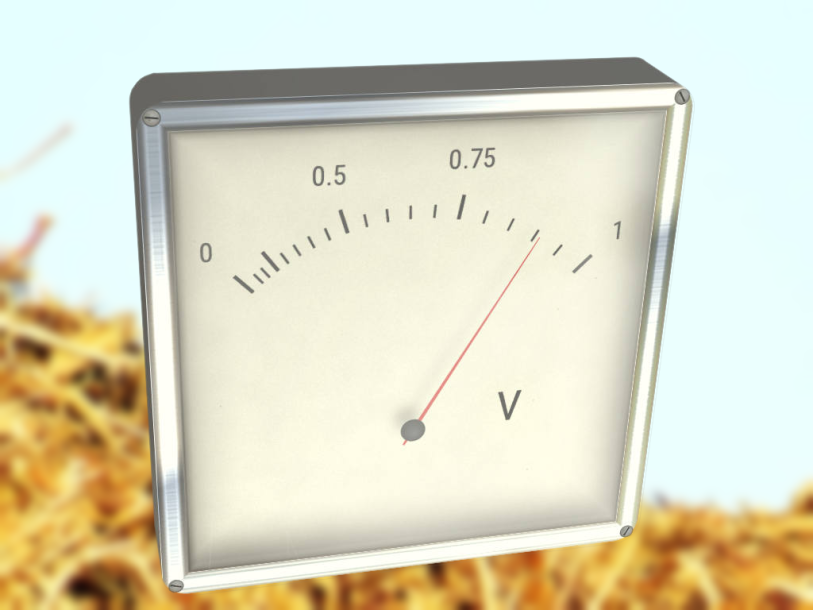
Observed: 0.9 (V)
